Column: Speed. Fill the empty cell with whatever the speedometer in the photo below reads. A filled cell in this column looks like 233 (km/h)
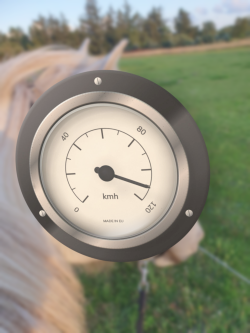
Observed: 110 (km/h)
